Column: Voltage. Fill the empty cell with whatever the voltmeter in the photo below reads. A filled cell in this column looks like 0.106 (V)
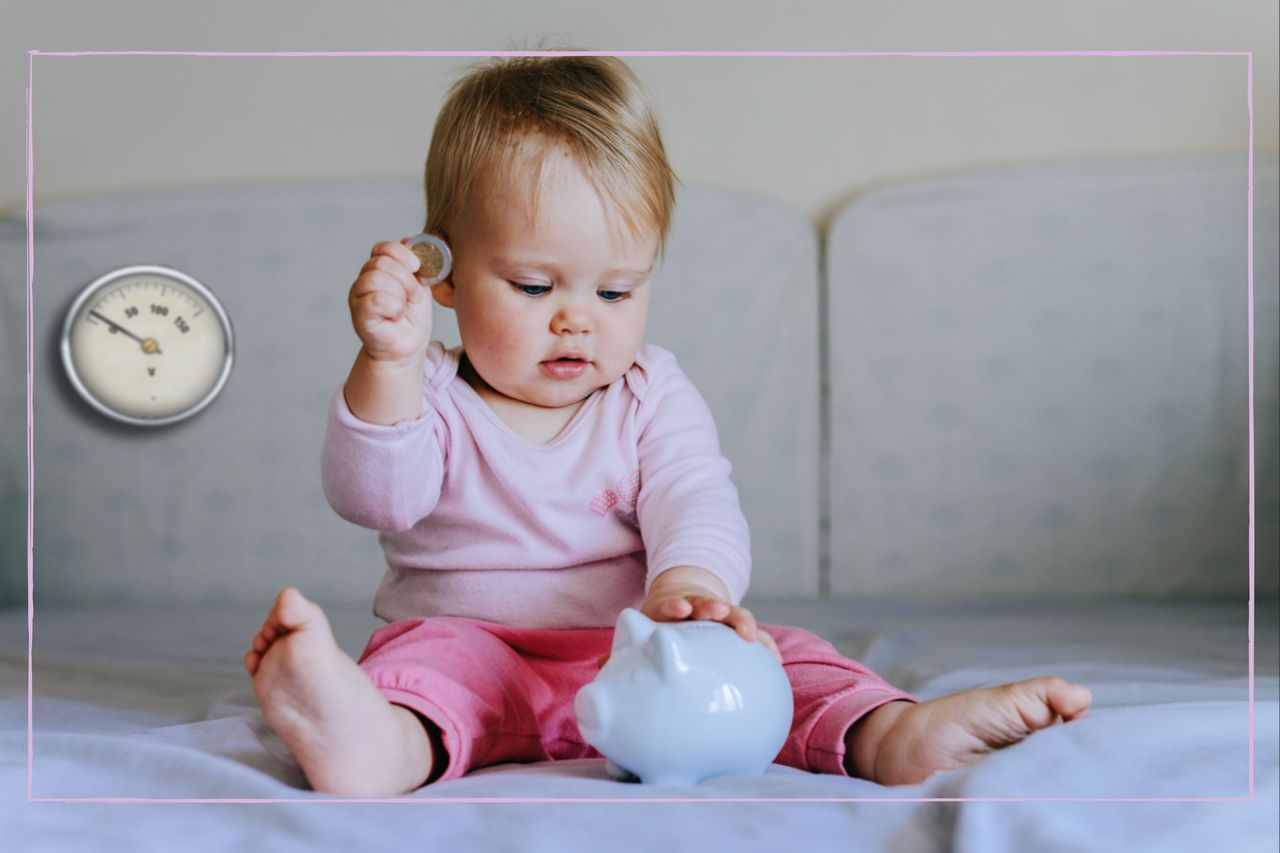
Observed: 10 (V)
